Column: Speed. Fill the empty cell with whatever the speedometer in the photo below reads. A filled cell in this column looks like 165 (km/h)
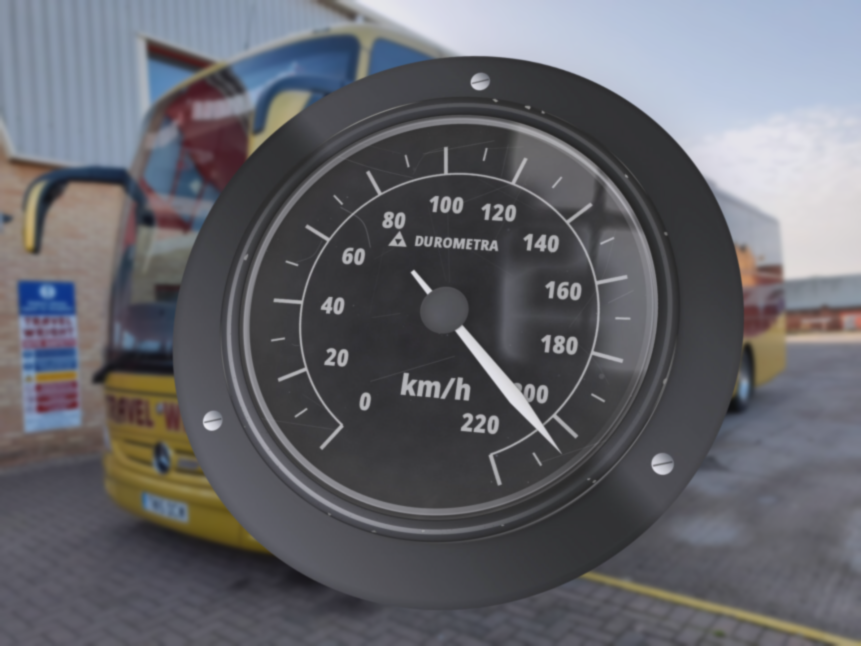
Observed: 205 (km/h)
